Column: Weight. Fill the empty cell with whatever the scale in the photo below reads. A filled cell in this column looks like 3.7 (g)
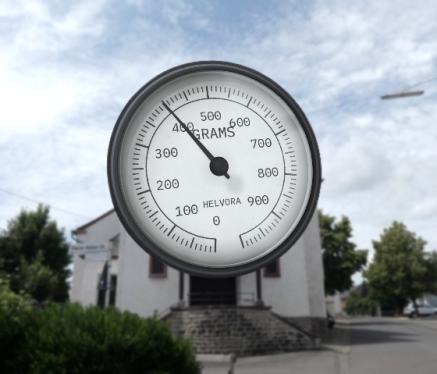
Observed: 400 (g)
